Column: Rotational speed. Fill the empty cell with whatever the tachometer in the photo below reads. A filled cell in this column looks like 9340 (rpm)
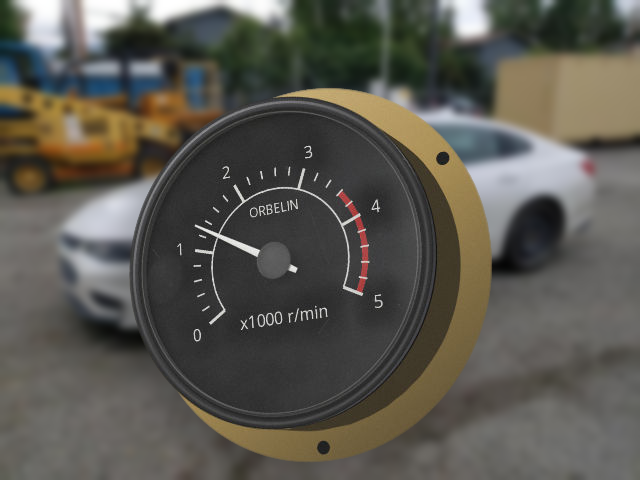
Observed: 1300 (rpm)
